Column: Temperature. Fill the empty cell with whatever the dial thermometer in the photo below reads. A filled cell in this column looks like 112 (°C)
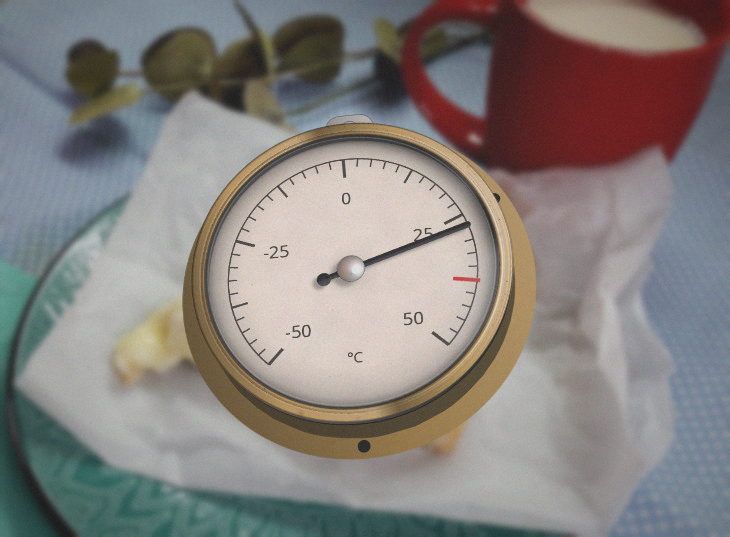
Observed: 27.5 (°C)
